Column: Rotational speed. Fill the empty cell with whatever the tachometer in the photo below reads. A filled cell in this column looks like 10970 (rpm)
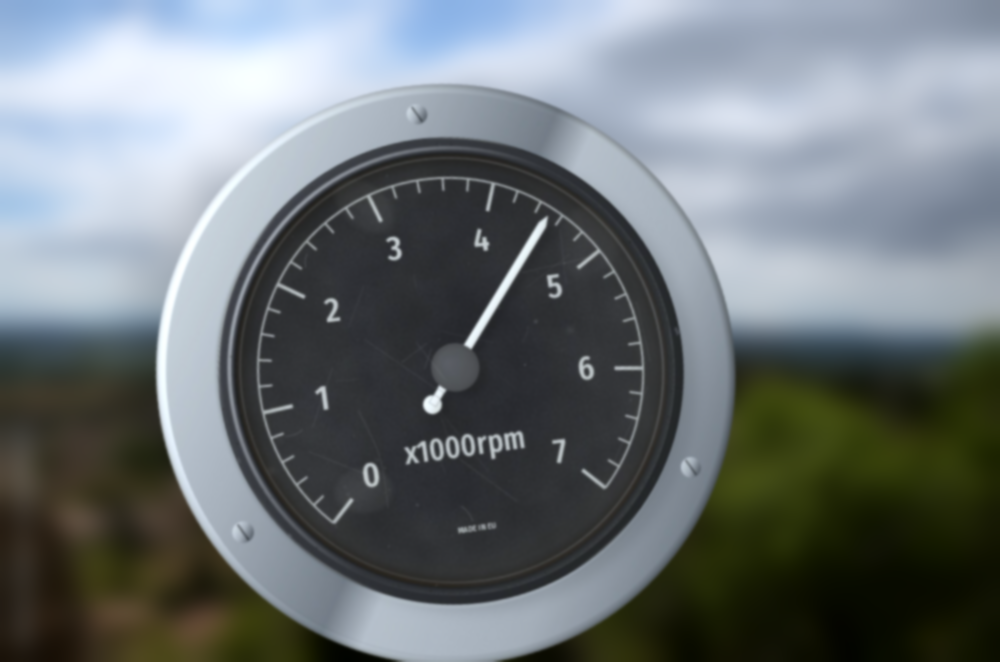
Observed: 4500 (rpm)
